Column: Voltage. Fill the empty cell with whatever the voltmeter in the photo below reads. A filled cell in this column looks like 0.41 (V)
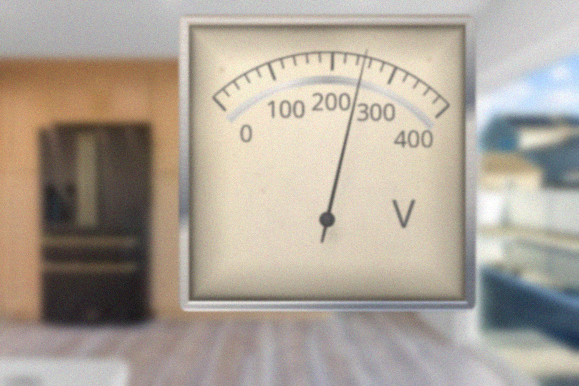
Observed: 250 (V)
